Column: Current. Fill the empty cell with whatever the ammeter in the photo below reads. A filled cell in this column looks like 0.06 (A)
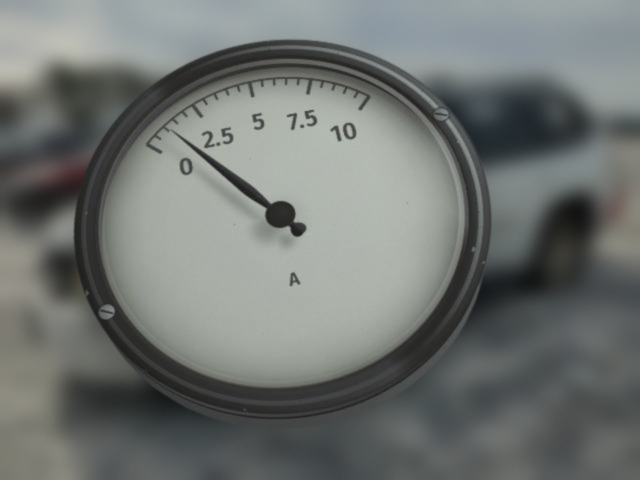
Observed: 1 (A)
